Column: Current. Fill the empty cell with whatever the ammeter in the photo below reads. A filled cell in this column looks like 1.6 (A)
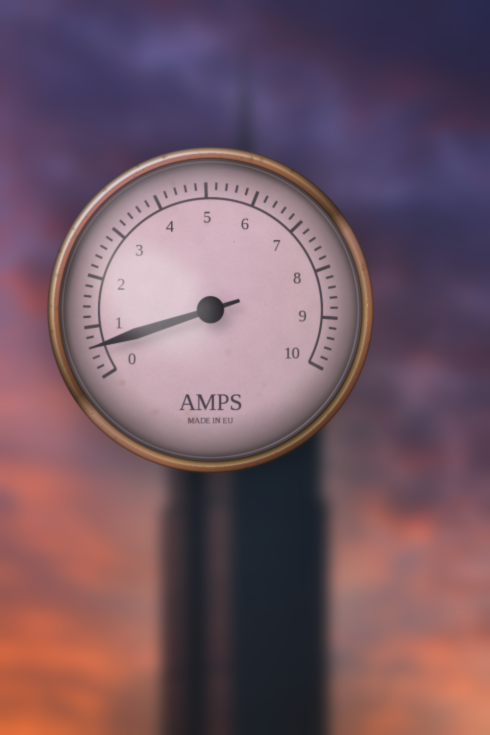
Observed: 0.6 (A)
